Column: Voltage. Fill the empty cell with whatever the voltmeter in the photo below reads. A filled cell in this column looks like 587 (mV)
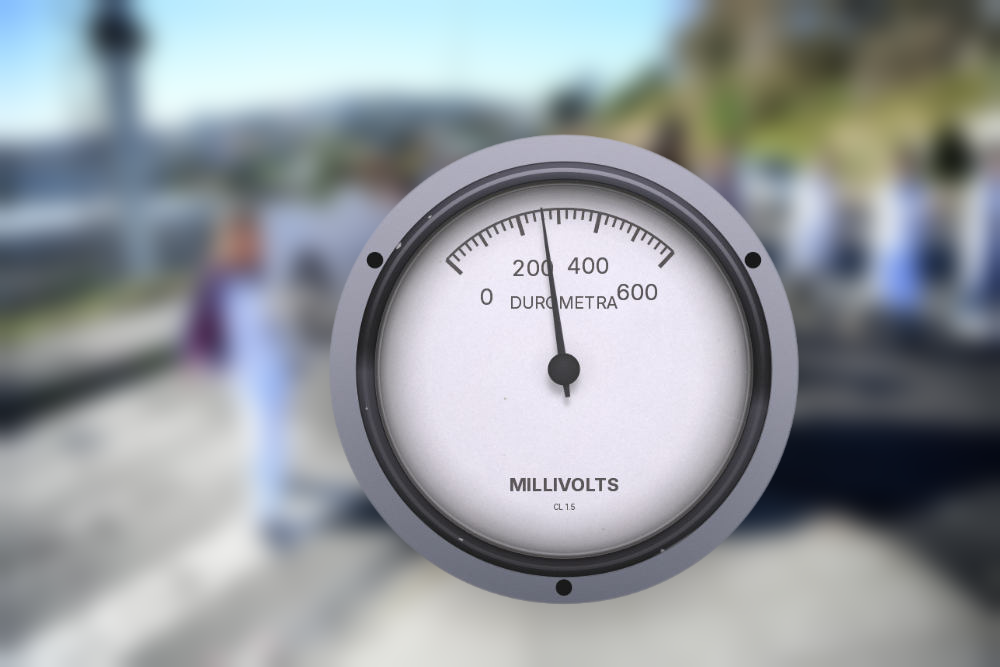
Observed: 260 (mV)
